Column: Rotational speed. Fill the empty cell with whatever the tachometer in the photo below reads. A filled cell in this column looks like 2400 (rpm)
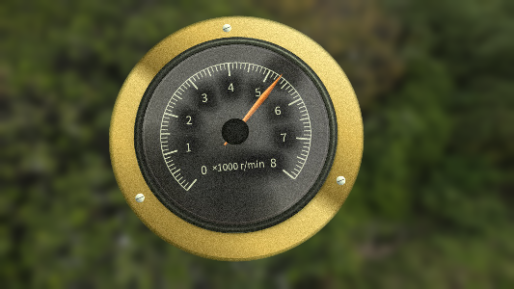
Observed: 5300 (rpm)
